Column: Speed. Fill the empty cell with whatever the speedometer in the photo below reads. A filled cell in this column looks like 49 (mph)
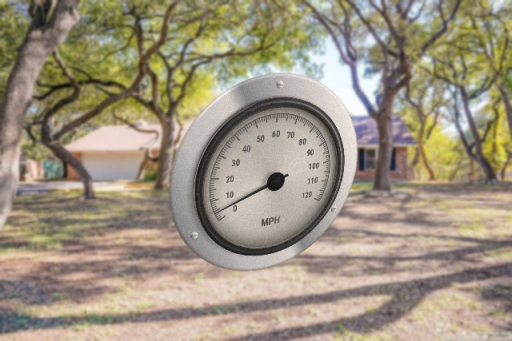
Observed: 5 (mph)
